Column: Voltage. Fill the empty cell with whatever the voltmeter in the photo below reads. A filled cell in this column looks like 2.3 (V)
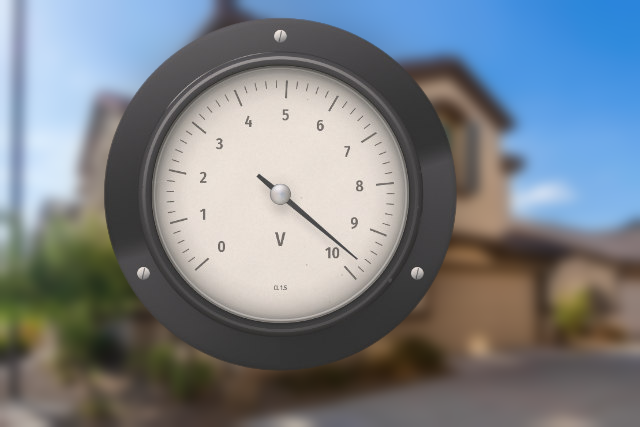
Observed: 9.7 (V)
